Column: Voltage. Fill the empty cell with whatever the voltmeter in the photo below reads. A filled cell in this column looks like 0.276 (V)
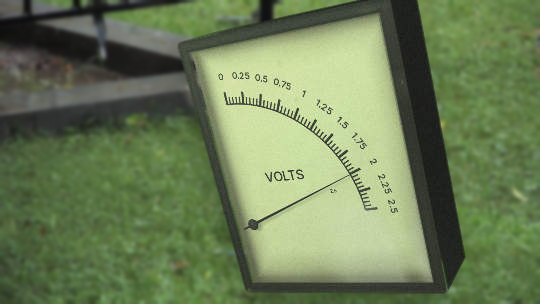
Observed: 2 (V)
